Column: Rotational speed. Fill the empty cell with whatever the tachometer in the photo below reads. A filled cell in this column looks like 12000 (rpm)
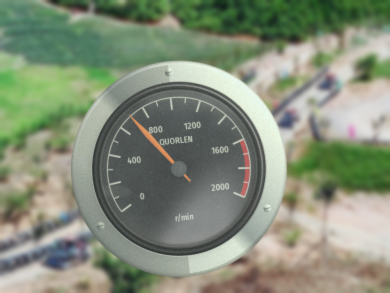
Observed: 700 (rpm)
